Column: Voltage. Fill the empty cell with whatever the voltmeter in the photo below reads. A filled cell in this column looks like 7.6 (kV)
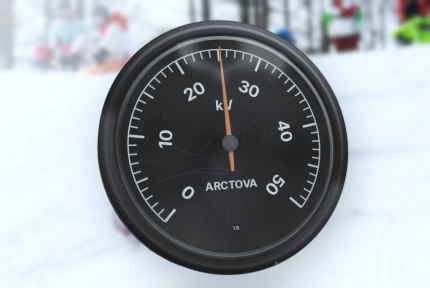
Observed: 25 (kV)
